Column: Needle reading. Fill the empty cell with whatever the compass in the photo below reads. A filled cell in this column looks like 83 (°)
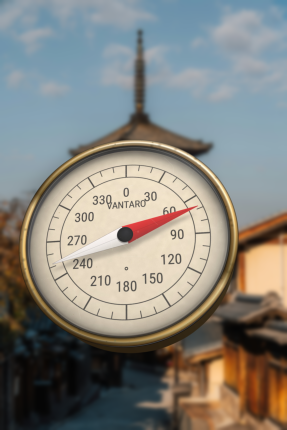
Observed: 70 (°)
